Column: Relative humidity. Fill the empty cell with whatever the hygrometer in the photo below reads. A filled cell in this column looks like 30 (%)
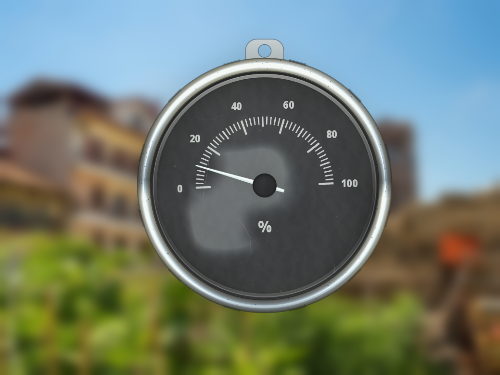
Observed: 10 (%)
